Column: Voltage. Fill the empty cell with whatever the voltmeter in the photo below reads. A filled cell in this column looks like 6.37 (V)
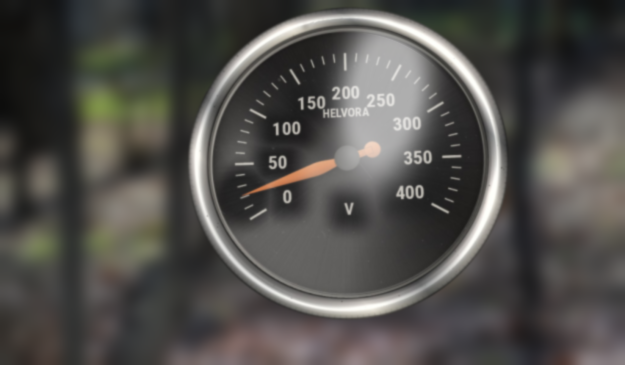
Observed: 20 (V)
